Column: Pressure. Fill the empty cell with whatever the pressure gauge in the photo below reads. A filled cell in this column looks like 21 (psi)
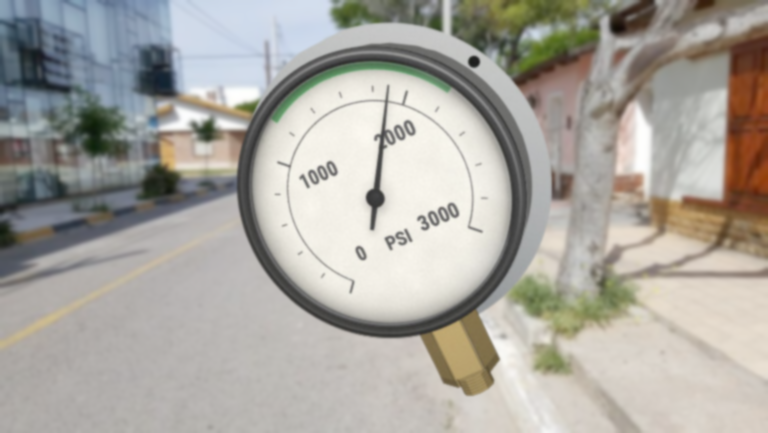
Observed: 1900 (psi)
